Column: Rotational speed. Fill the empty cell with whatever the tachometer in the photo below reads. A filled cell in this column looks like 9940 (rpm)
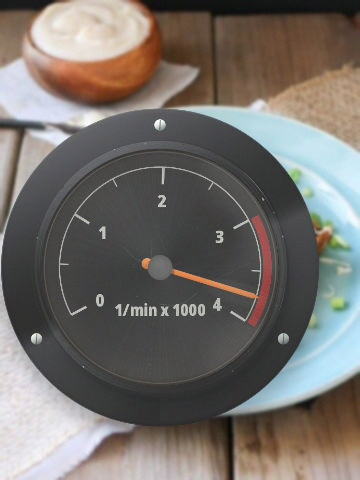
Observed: 3750 (rpm)
